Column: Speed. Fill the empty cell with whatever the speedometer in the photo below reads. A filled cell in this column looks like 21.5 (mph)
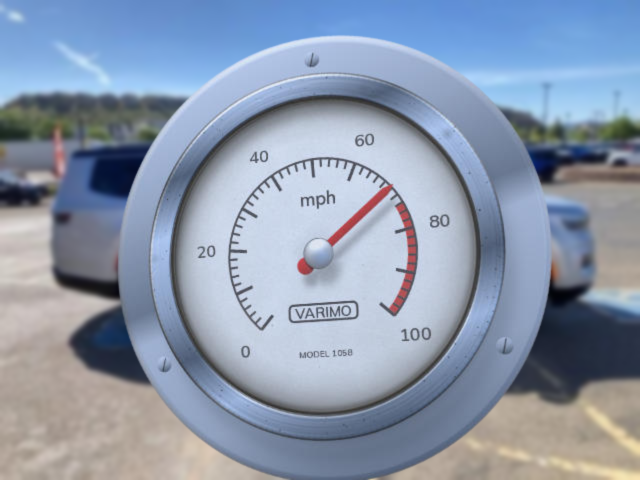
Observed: 70 (mph)
